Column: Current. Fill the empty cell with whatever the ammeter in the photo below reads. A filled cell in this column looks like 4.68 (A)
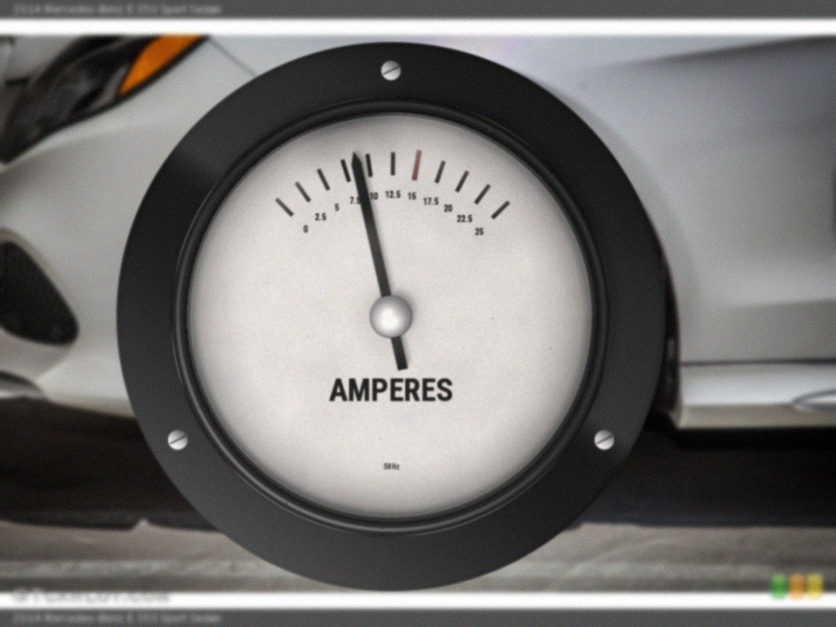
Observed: 8.75 (A)
